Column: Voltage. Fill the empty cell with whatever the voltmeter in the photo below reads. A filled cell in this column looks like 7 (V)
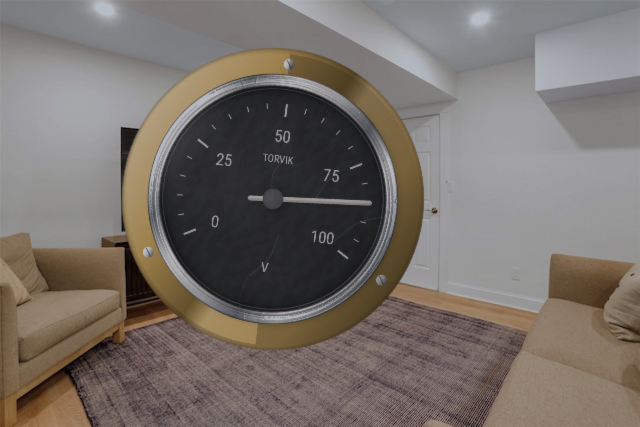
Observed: 85 (V)
